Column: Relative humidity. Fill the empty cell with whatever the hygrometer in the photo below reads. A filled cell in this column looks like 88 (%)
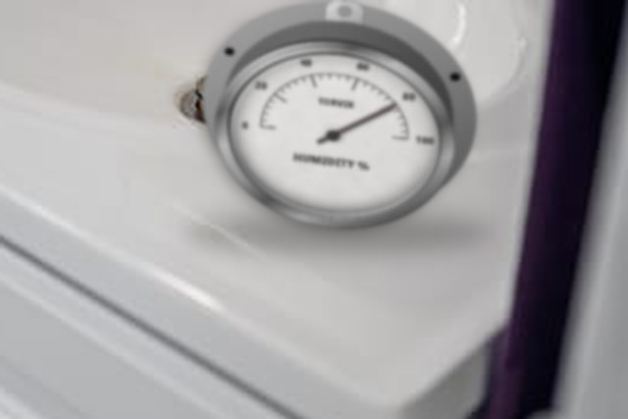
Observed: 80 (%)
